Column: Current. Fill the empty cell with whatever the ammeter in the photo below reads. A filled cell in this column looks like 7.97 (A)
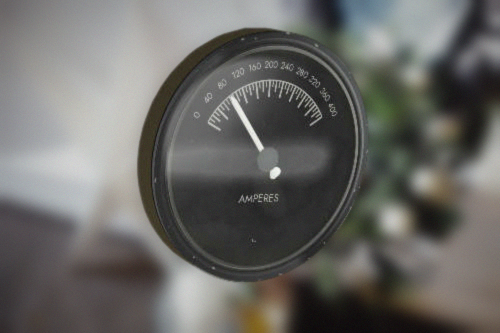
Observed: 80 (A)
